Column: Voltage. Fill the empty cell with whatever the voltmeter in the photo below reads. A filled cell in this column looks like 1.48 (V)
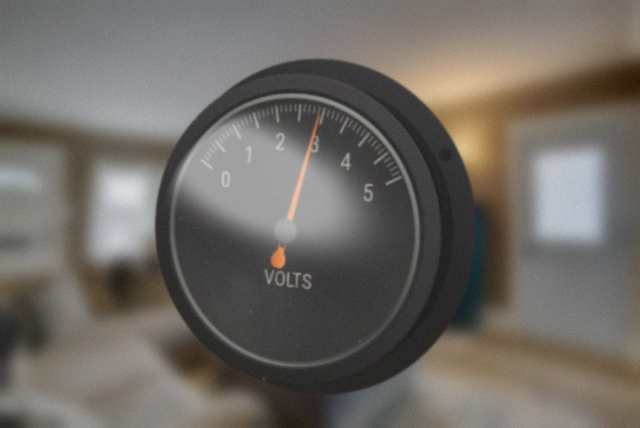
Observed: 3 (V)
